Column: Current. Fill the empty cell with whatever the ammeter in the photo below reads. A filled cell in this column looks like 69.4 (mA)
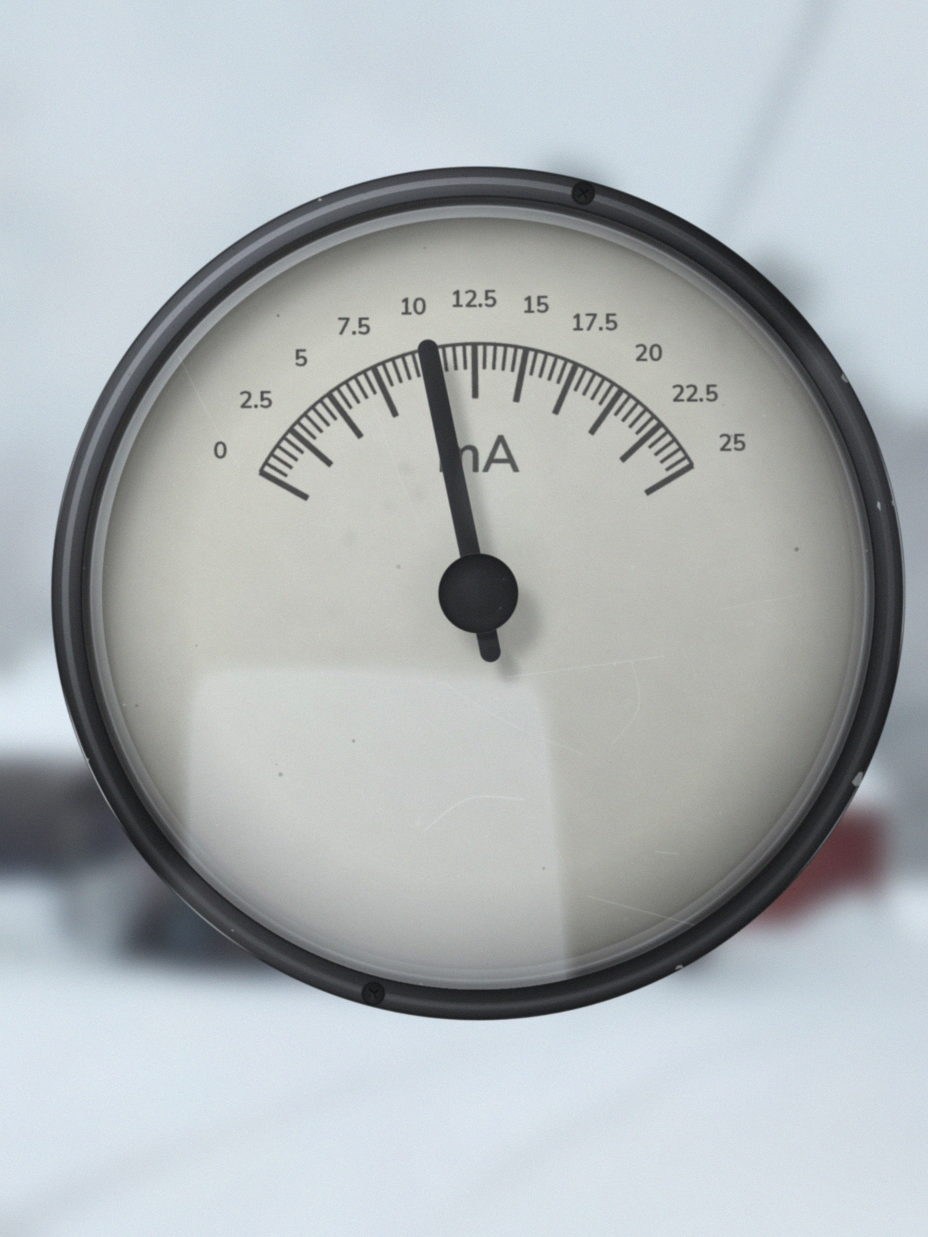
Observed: 10.25 (mA)
